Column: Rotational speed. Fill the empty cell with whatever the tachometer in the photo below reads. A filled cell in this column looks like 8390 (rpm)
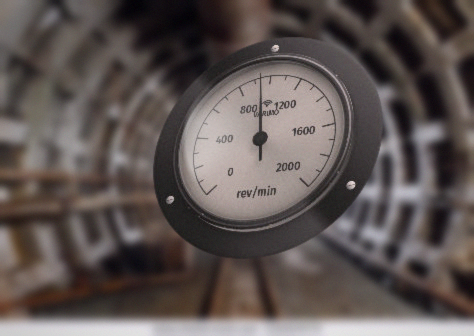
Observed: 950 (rpm)
